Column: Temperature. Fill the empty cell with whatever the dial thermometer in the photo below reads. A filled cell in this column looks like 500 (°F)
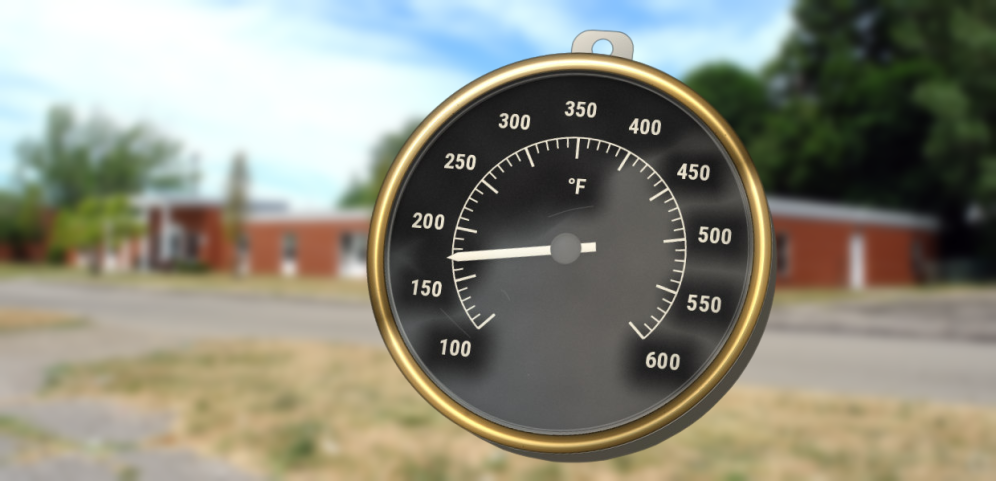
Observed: 170 (°F)
